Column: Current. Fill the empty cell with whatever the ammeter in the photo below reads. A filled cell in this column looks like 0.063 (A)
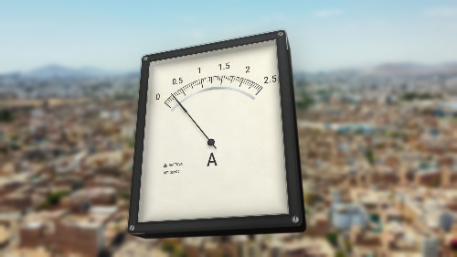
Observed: 0.25 (A)
